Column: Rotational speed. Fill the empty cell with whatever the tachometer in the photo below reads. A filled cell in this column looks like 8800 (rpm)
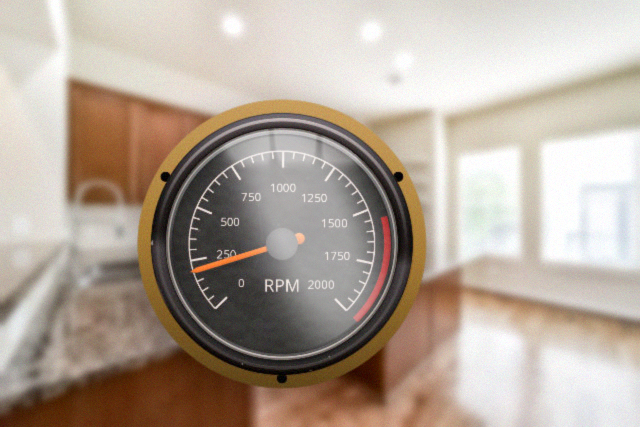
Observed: 200 (rpm)
